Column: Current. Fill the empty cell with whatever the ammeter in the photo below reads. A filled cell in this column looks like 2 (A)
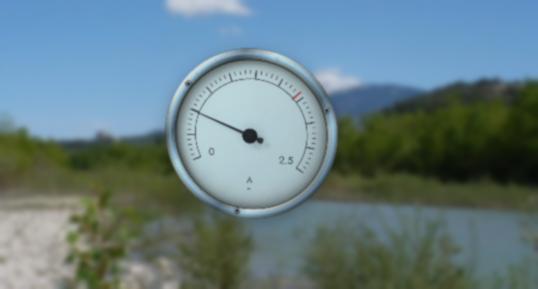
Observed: 0.5 (A)
